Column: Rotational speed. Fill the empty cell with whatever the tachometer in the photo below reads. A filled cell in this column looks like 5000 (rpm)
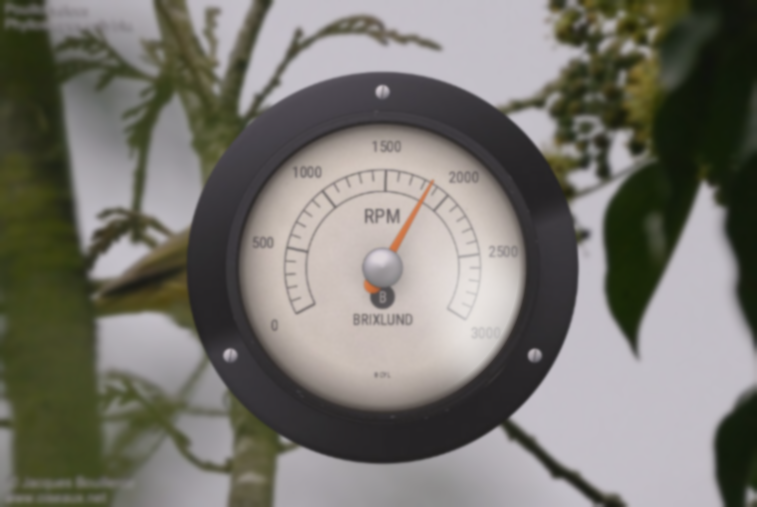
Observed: 1850 (rpm)
